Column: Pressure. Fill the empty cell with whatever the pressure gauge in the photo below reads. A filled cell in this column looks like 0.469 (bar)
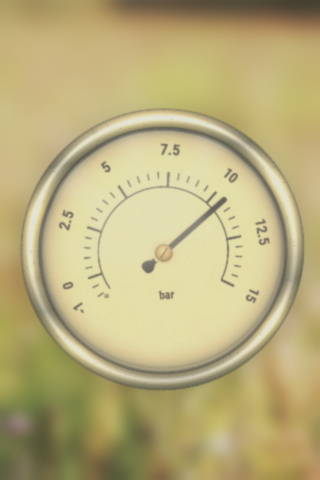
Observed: 10.5 (bar)
